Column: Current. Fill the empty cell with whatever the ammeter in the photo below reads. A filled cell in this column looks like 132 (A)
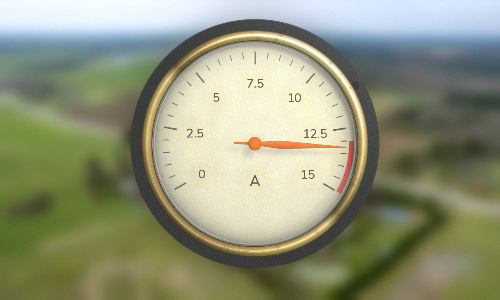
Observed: 13.25 (A)
